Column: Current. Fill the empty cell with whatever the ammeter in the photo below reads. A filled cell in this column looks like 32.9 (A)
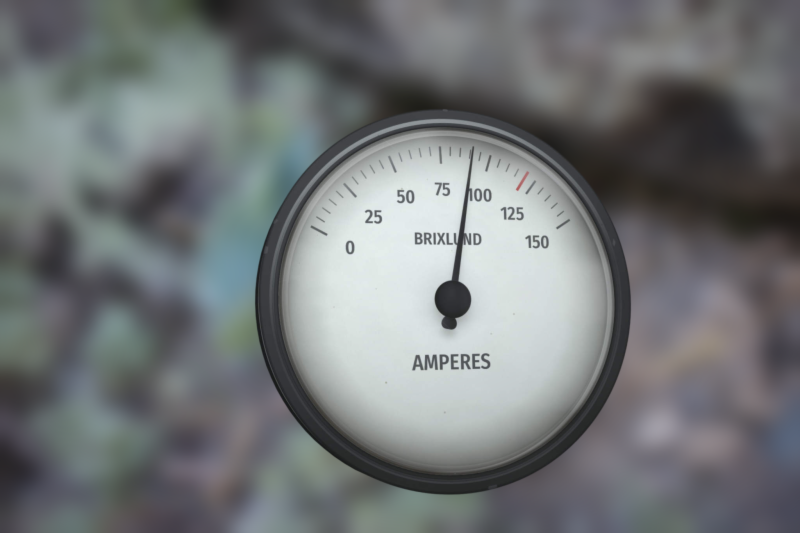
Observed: 90 (A)
